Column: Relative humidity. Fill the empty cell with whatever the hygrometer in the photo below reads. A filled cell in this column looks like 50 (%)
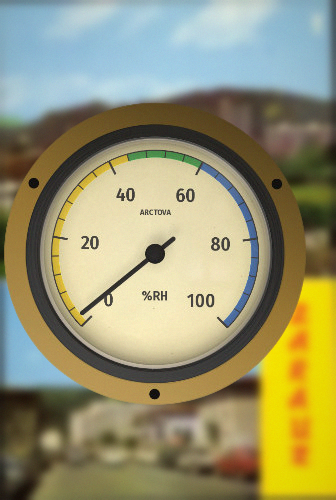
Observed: 2 (%)
